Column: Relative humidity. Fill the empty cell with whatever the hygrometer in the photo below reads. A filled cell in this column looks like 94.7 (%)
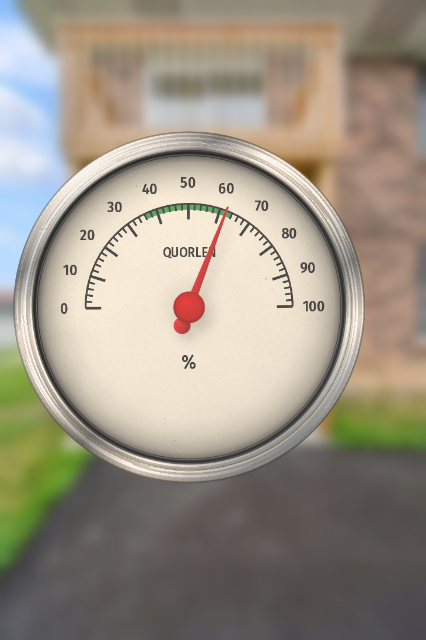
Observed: 62 (%)
